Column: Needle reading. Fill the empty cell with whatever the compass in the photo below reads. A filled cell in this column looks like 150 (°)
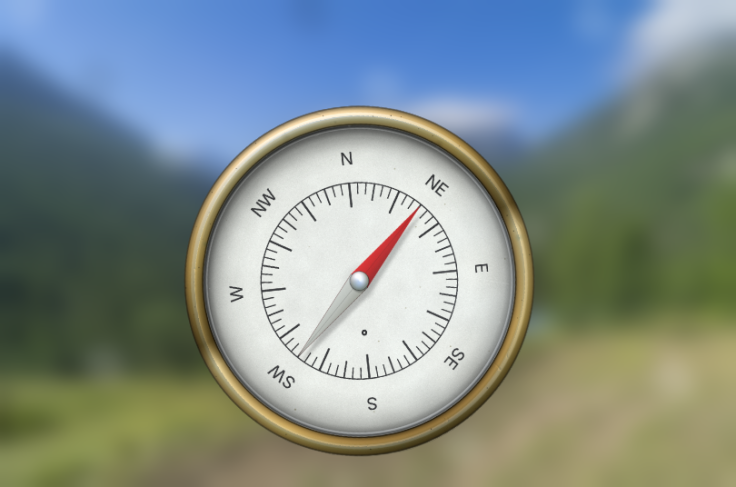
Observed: 45 (°)
